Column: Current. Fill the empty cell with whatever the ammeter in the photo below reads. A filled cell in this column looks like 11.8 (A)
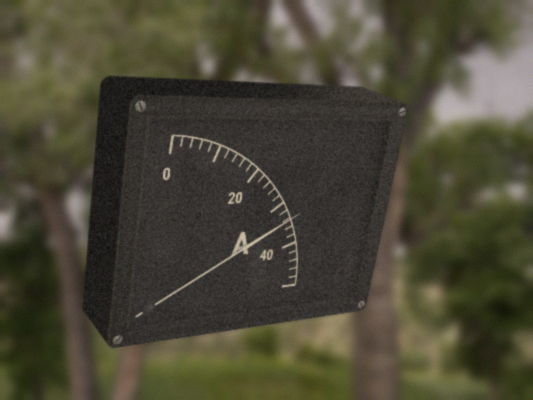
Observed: 34 (A)
